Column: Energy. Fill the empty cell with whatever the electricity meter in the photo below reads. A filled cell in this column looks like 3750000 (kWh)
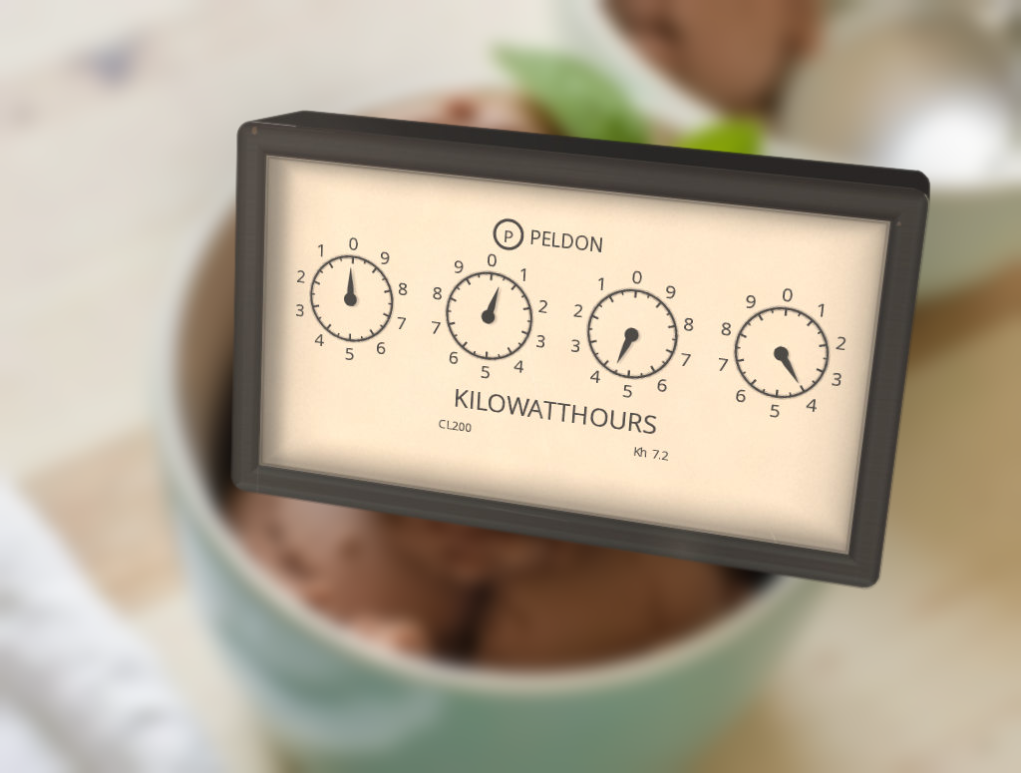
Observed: 44 (kWh)
